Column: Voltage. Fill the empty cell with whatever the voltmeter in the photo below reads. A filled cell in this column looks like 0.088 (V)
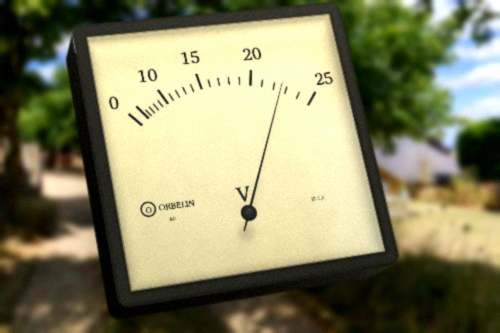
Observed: 22.5 (V)
